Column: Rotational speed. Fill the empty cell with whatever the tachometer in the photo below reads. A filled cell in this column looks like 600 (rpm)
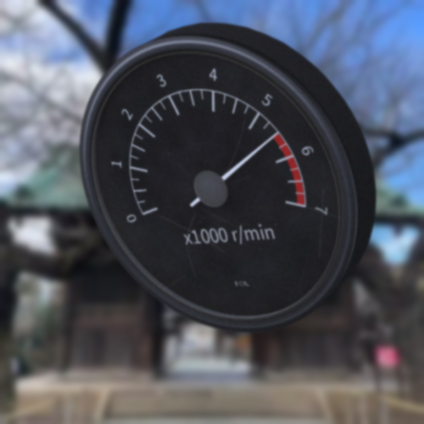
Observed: 5500 (rpm)
